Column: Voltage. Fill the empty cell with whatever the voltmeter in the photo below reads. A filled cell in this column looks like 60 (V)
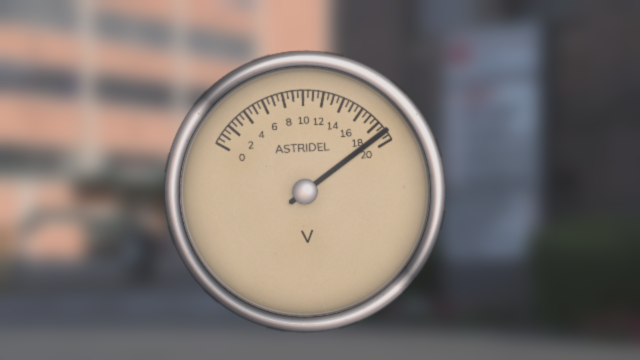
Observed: 19 (V)
